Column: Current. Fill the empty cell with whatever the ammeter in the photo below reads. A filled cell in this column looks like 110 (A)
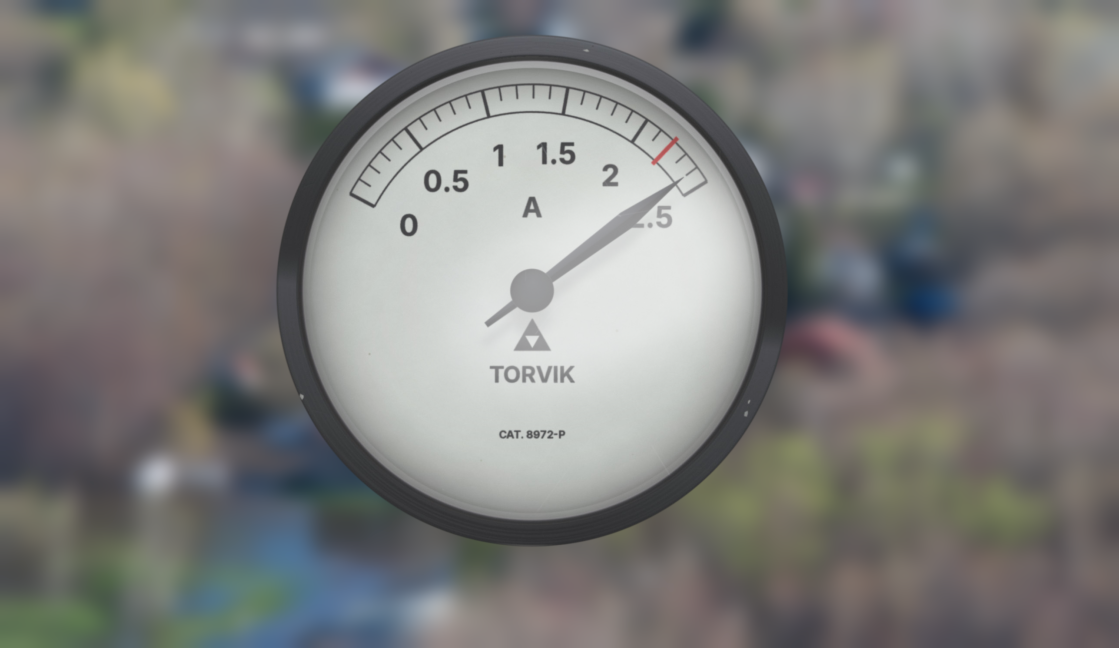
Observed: 2.4 (A)
